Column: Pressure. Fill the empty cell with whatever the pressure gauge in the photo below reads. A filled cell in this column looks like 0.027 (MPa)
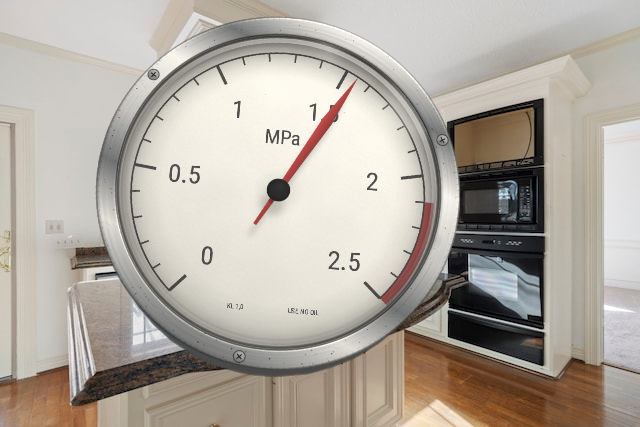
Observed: 1.55 (MPa)
